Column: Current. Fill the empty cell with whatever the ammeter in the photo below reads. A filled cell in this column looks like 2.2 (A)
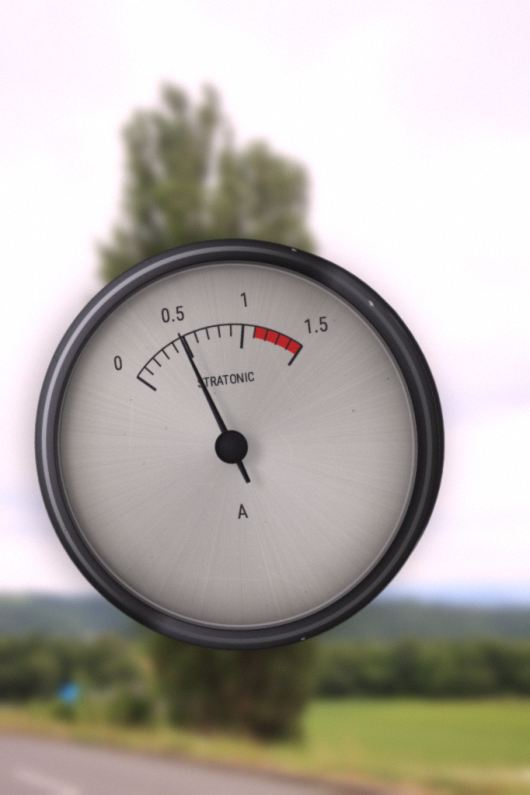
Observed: 0.5 (A)
